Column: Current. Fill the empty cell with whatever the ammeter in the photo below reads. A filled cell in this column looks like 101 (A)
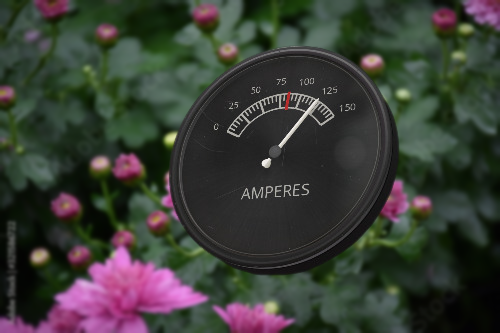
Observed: 125 (A)
